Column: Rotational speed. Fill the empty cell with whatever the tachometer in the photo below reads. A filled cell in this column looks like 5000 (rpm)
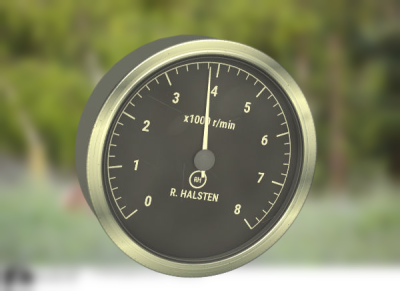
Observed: 3800 (rpm)
